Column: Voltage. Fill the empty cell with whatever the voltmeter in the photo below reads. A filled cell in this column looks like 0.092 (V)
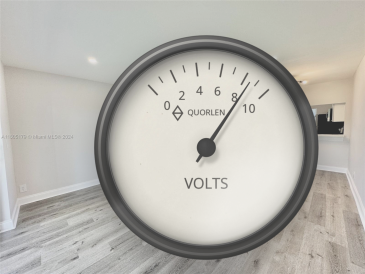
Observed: 8.5 (V)
